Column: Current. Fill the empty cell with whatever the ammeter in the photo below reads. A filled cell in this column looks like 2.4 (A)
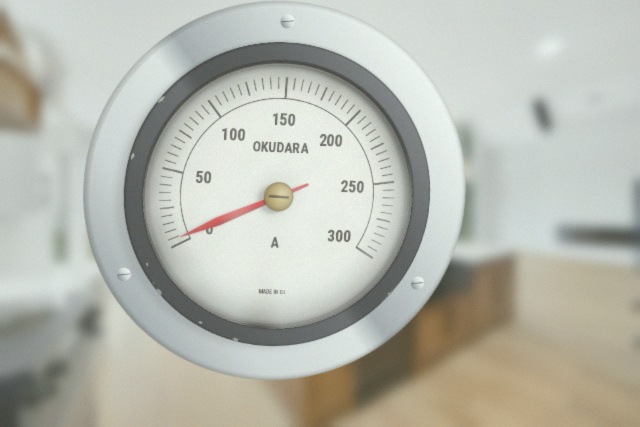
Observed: 5 (A)
